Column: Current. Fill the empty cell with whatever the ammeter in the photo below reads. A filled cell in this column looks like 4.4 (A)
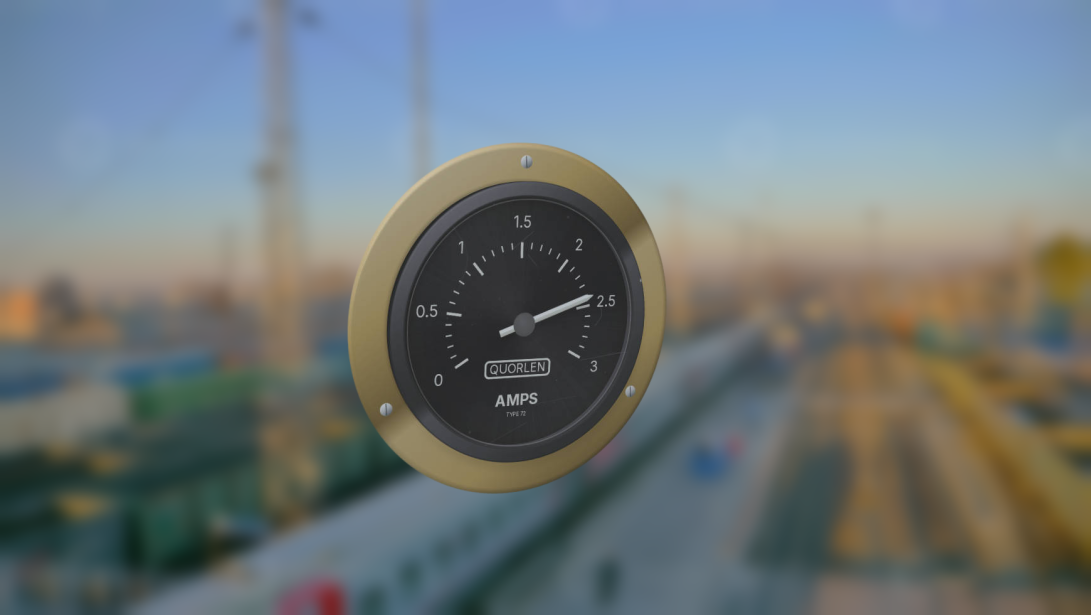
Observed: 2.4 (A)
